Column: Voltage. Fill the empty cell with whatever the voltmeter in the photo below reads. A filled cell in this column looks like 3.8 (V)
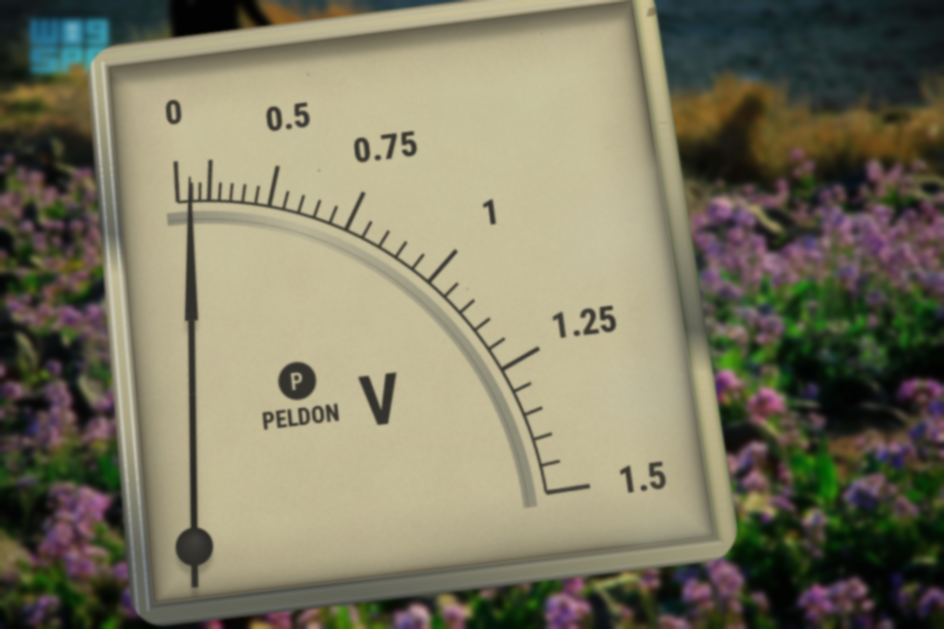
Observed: 0.15 (V)
